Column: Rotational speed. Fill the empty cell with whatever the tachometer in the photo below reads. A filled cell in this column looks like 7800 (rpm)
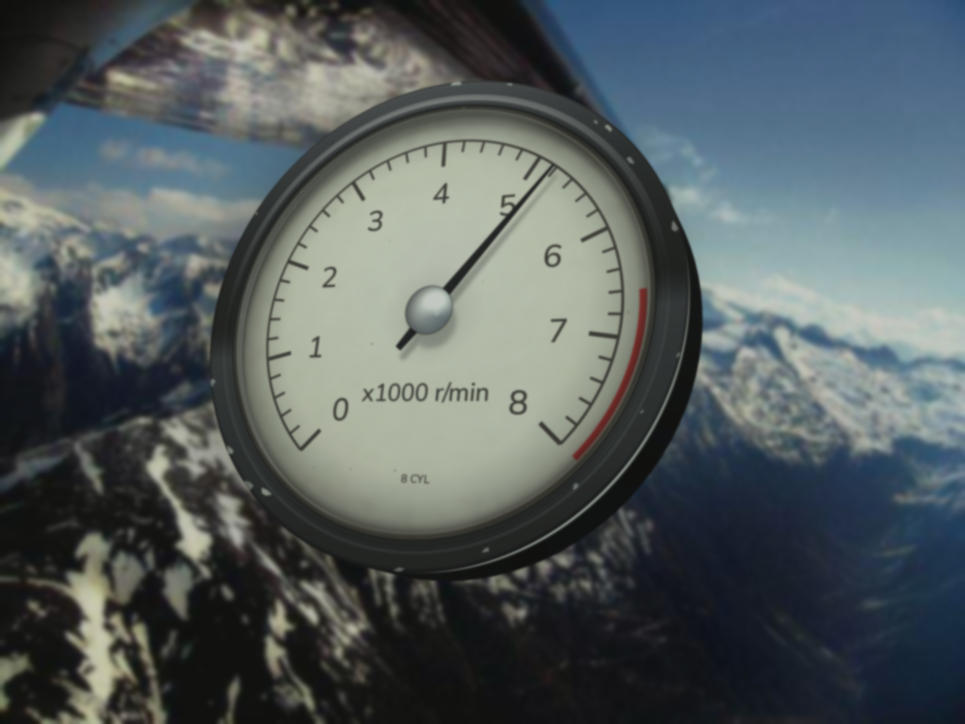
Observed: 5200 (rpm)
